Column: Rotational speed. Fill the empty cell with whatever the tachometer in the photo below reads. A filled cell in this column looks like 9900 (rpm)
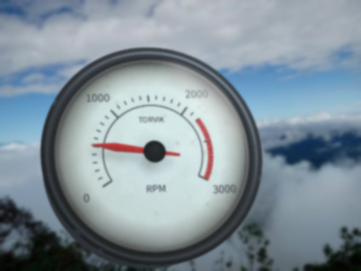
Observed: 500 (rpm)
